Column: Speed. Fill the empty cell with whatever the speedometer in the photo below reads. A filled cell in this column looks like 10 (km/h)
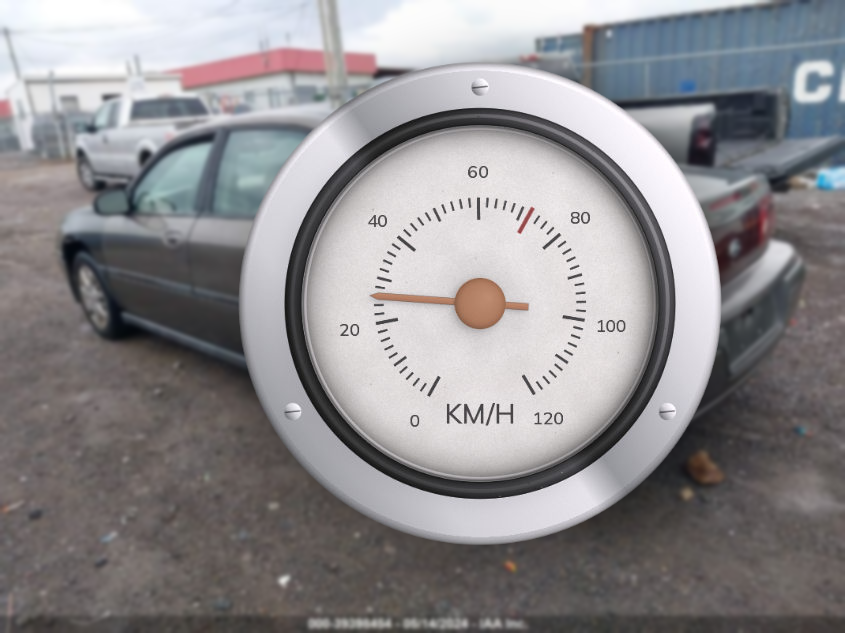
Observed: 26 (km/h)
